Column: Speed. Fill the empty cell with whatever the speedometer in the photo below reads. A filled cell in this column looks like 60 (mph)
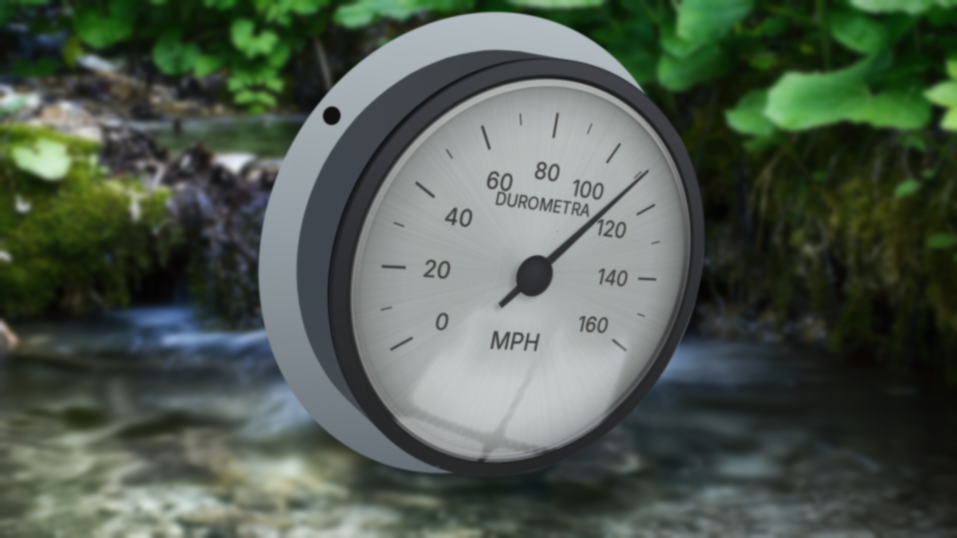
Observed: 110 (mph)
